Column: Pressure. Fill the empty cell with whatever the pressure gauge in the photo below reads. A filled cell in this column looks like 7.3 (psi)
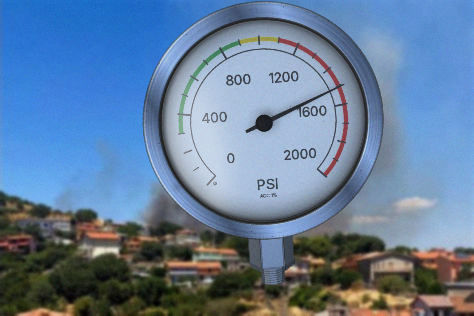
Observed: 1500 (psi)
